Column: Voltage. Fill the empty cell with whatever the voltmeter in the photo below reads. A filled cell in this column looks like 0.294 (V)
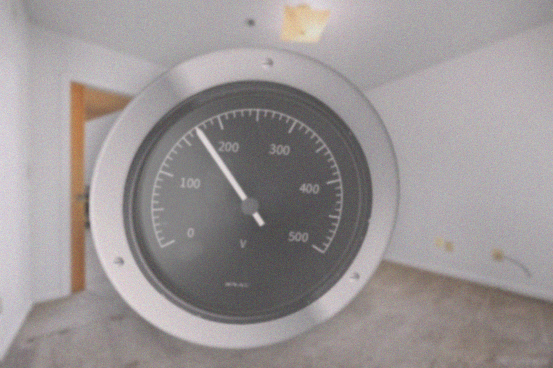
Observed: 170 (V)
